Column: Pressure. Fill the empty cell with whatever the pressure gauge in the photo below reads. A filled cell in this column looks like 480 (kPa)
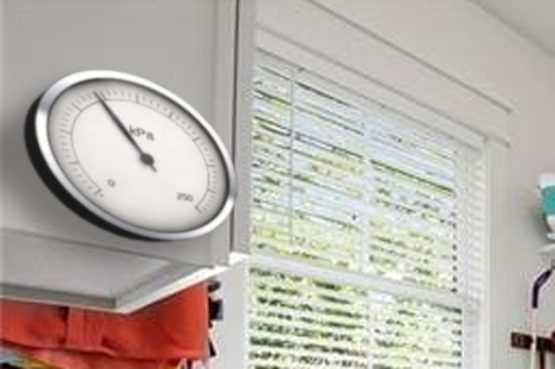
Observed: 95 (kPa)
